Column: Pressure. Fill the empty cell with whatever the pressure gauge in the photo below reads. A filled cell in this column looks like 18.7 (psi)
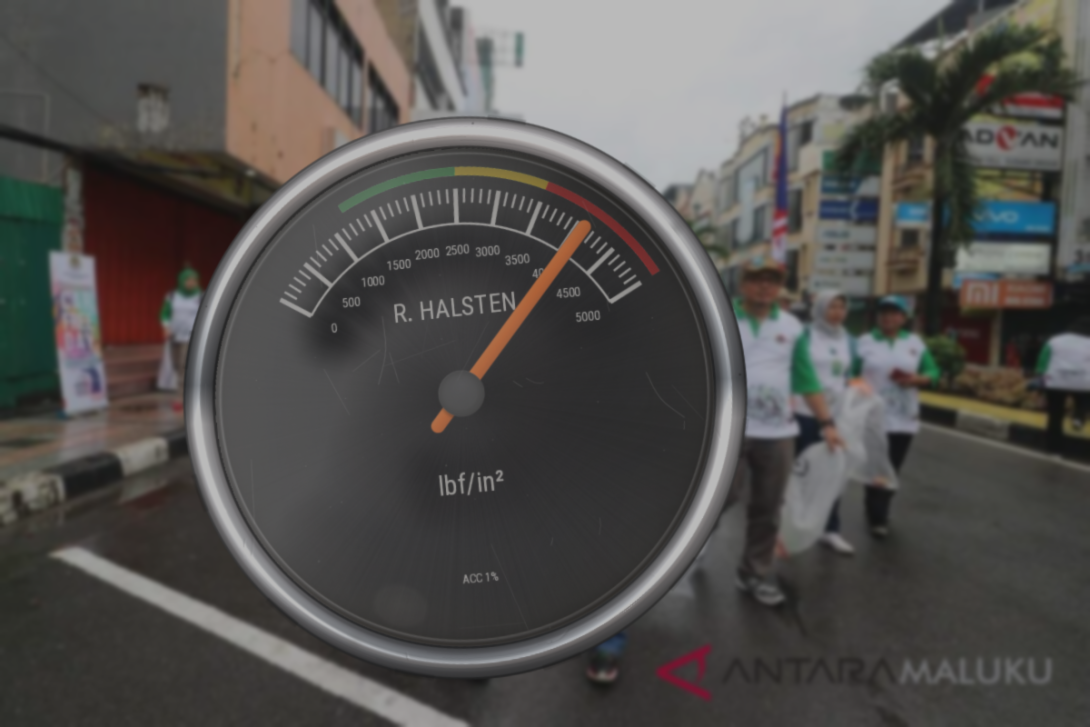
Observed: 4100 (psi)
